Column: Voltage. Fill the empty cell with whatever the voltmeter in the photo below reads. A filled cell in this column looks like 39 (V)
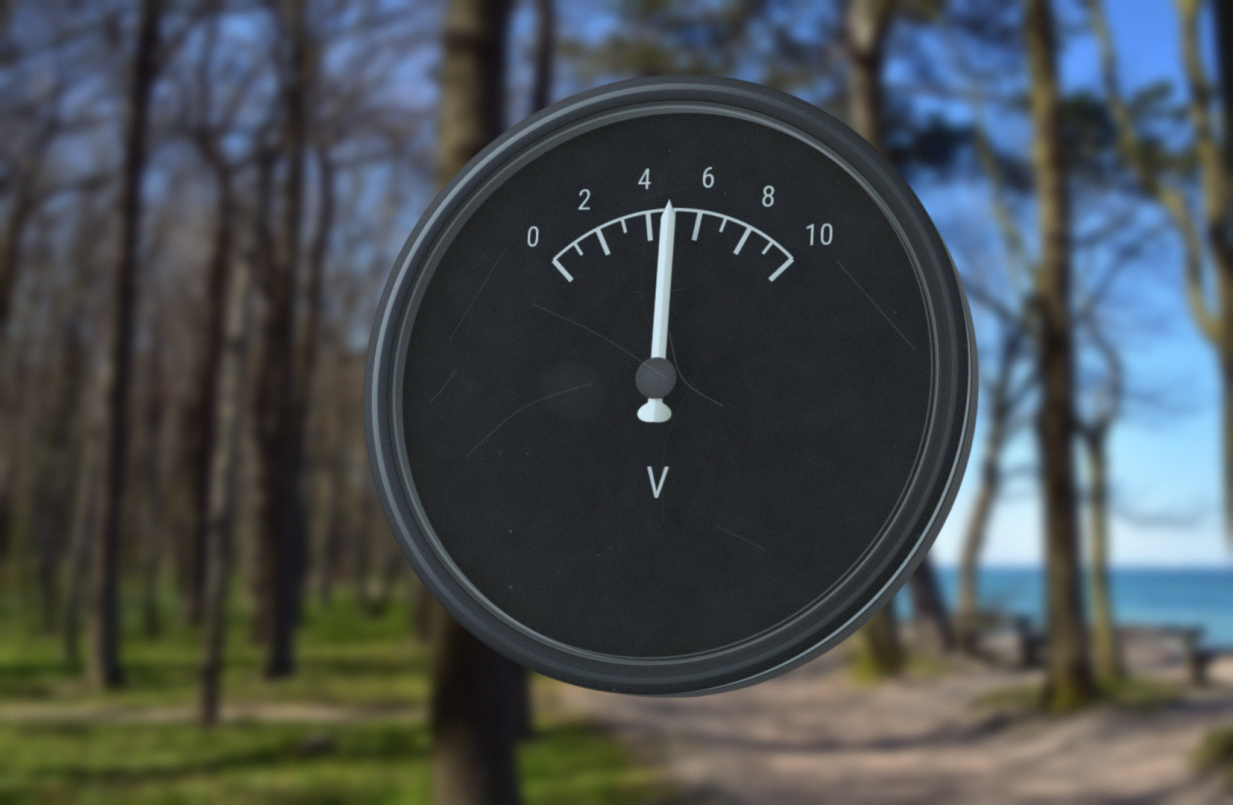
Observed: 5 (V)
